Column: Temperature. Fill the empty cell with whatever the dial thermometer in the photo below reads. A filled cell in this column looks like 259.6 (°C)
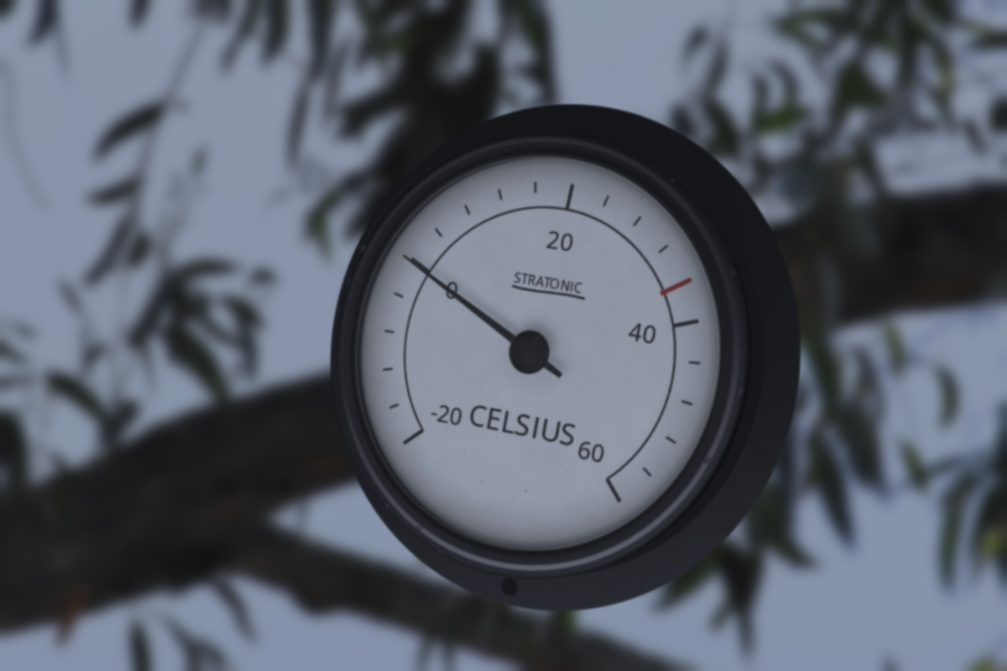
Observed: 0 (°C)
